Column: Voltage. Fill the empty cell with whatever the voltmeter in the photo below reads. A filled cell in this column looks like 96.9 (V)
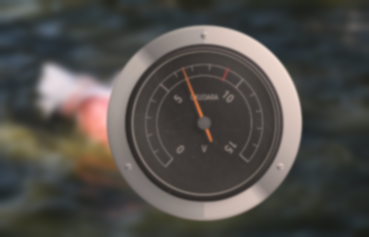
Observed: 6.5 (V)
